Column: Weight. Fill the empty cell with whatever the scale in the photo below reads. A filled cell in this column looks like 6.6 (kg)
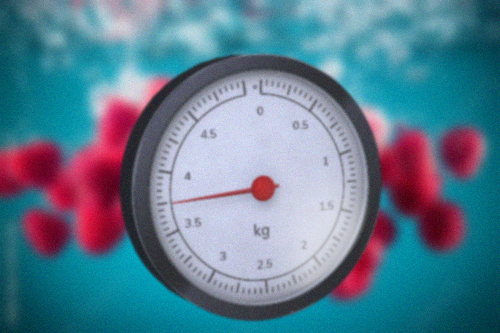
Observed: 3.75 (kg)
